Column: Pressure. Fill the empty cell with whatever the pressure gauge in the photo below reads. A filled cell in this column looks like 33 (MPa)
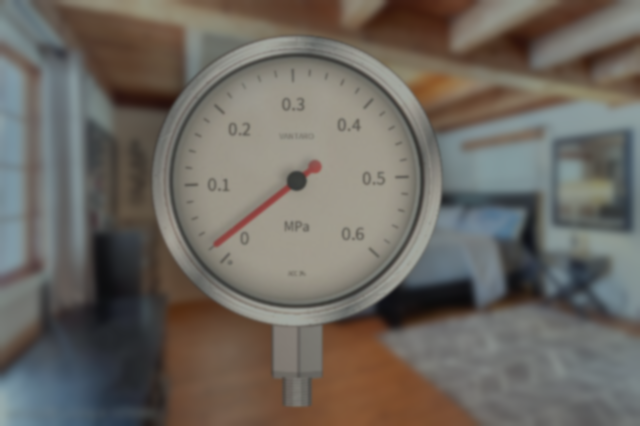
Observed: 0.02 (MPa)
